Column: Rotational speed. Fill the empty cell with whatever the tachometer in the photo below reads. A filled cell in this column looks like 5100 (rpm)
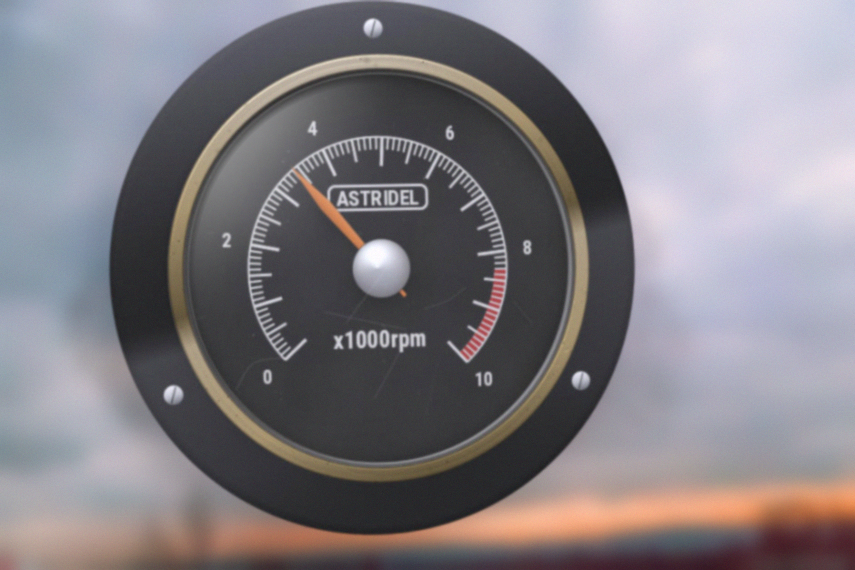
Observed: 3400 (rpm)
